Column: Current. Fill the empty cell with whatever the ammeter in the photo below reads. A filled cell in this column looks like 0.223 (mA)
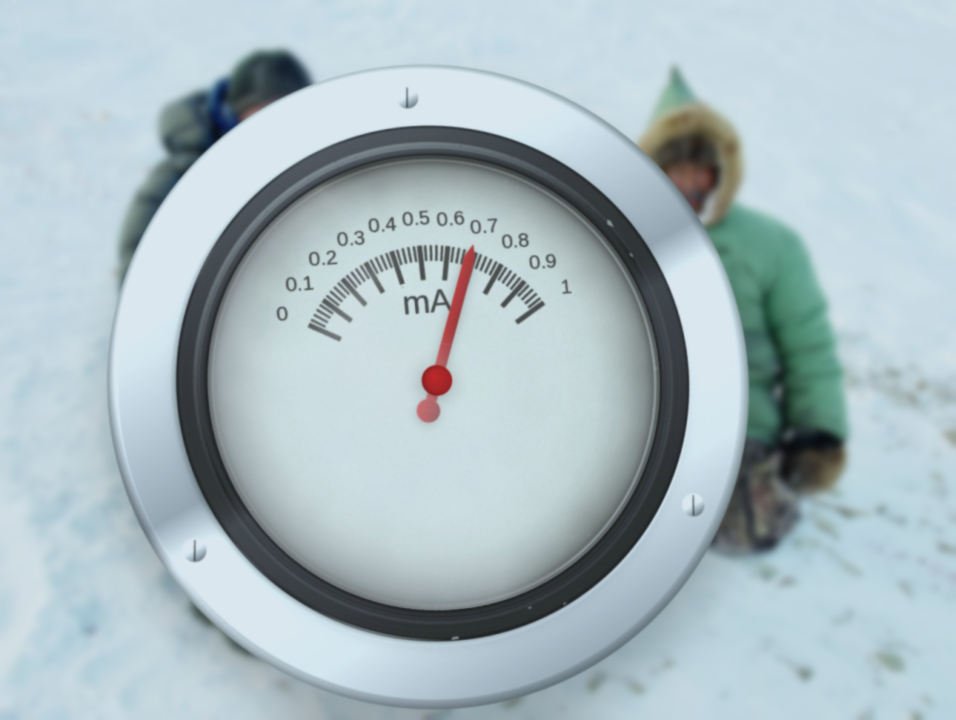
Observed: 0.68 (mA)
